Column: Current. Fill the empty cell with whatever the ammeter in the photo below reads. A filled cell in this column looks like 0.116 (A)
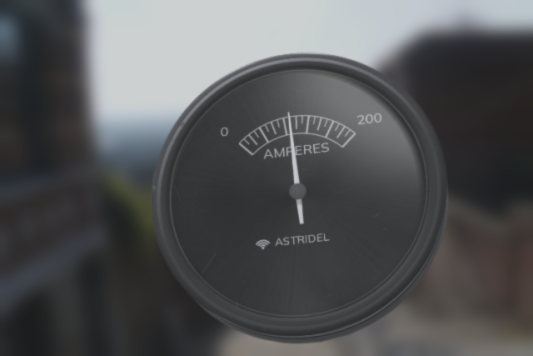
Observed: 90 (A)
